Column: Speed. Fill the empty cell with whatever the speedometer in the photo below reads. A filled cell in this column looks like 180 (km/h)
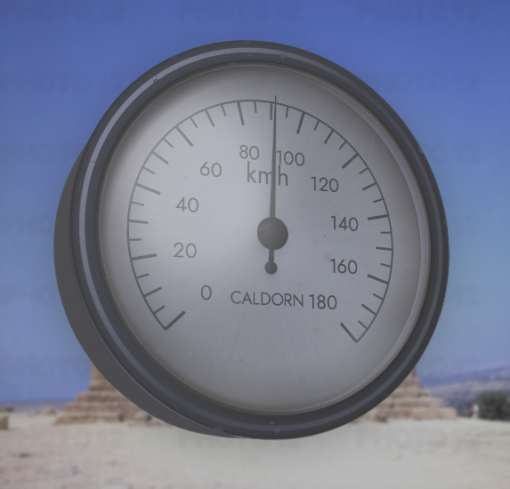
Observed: 90 (km/h)
